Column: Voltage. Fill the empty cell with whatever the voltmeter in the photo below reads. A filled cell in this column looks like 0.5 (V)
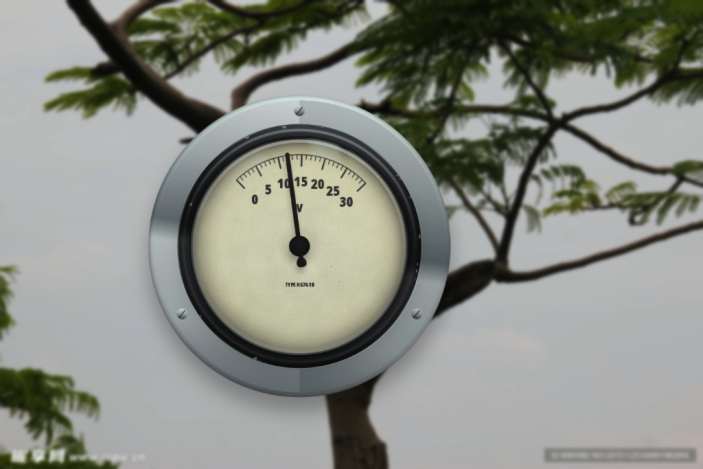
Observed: 12 (V)
